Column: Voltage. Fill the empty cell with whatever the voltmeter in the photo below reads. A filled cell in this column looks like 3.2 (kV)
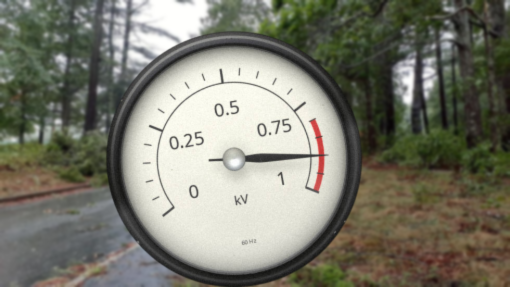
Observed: 0.9 (kV)
